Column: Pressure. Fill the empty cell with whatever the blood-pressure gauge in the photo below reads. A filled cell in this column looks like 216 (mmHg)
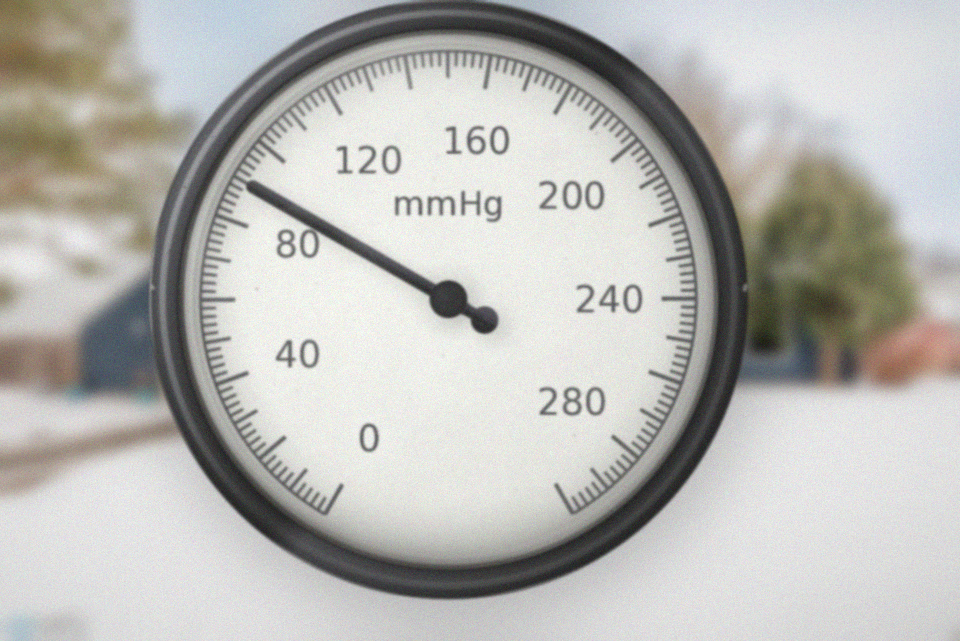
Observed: 90 (mmHg)
